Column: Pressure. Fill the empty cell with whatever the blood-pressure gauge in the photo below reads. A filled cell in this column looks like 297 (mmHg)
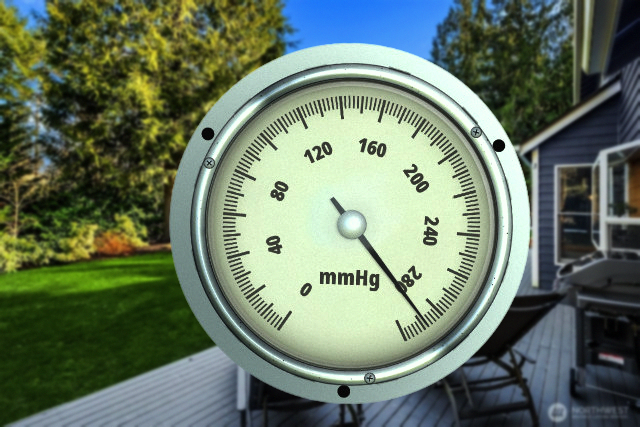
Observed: 288 (mmHg)
